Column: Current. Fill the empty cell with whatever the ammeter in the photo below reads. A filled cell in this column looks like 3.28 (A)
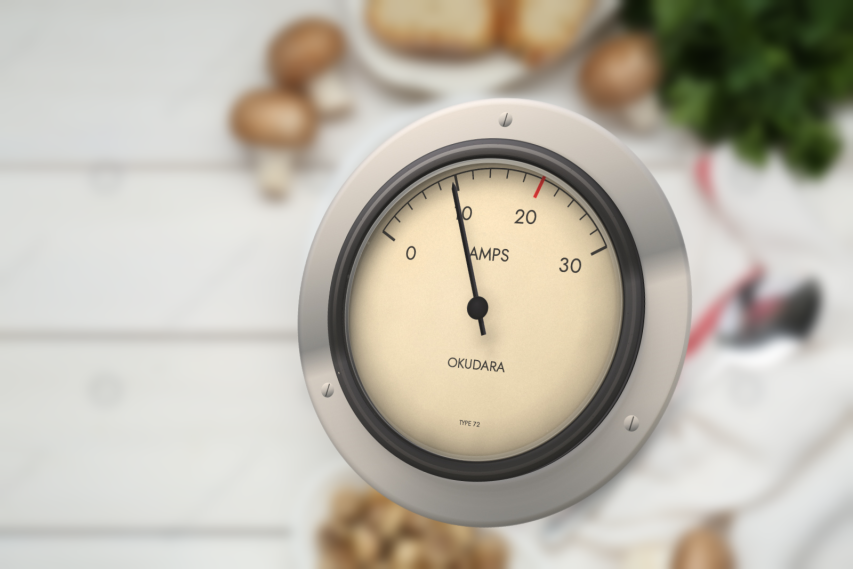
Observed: 10 (A)
